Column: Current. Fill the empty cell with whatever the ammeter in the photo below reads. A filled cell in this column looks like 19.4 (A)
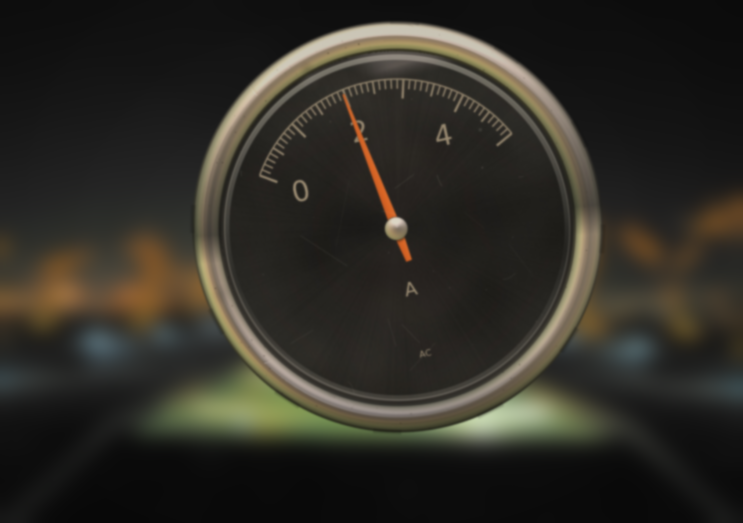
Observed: 2 (A)
